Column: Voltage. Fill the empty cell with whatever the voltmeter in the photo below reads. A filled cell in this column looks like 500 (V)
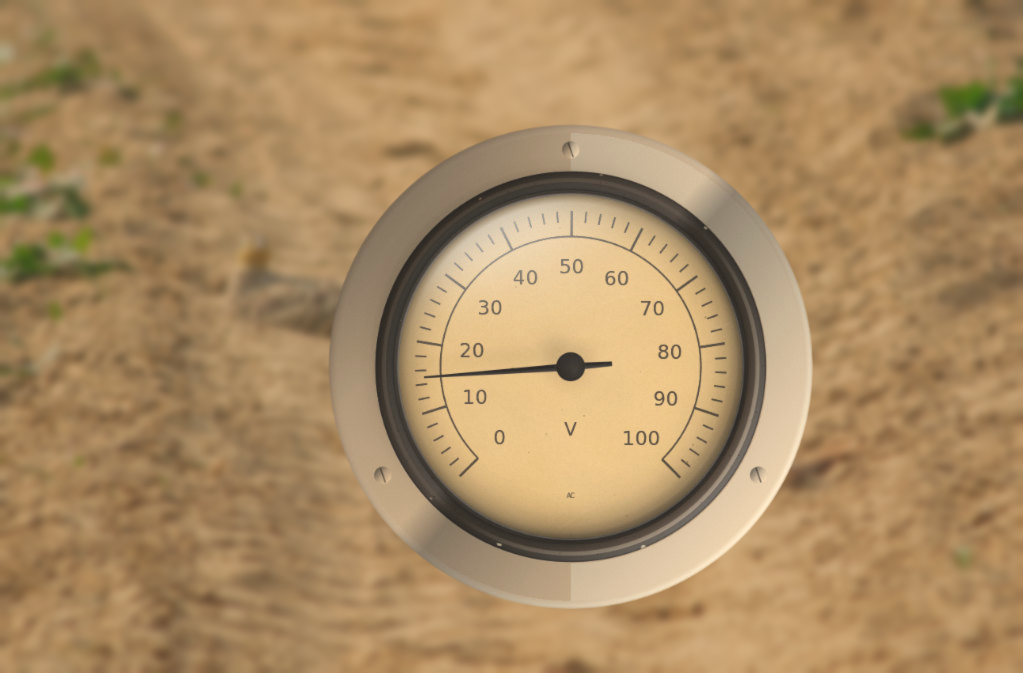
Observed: 15 (V)
